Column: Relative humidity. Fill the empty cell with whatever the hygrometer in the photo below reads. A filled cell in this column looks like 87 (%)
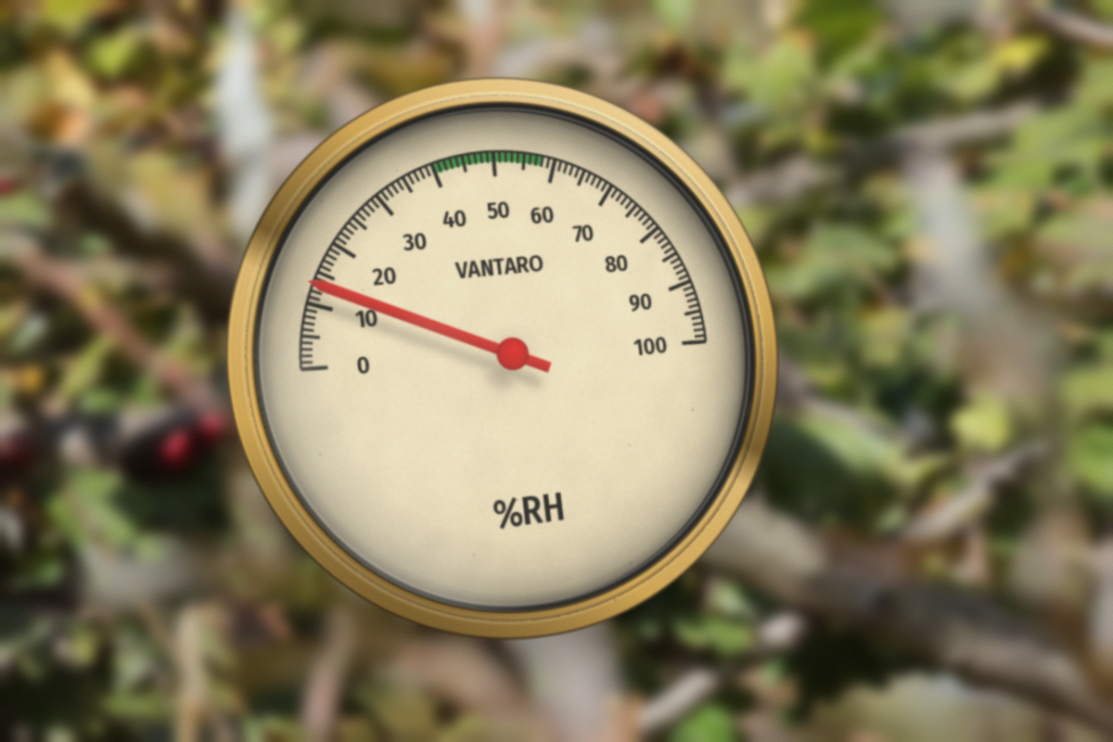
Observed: 13 (%)
